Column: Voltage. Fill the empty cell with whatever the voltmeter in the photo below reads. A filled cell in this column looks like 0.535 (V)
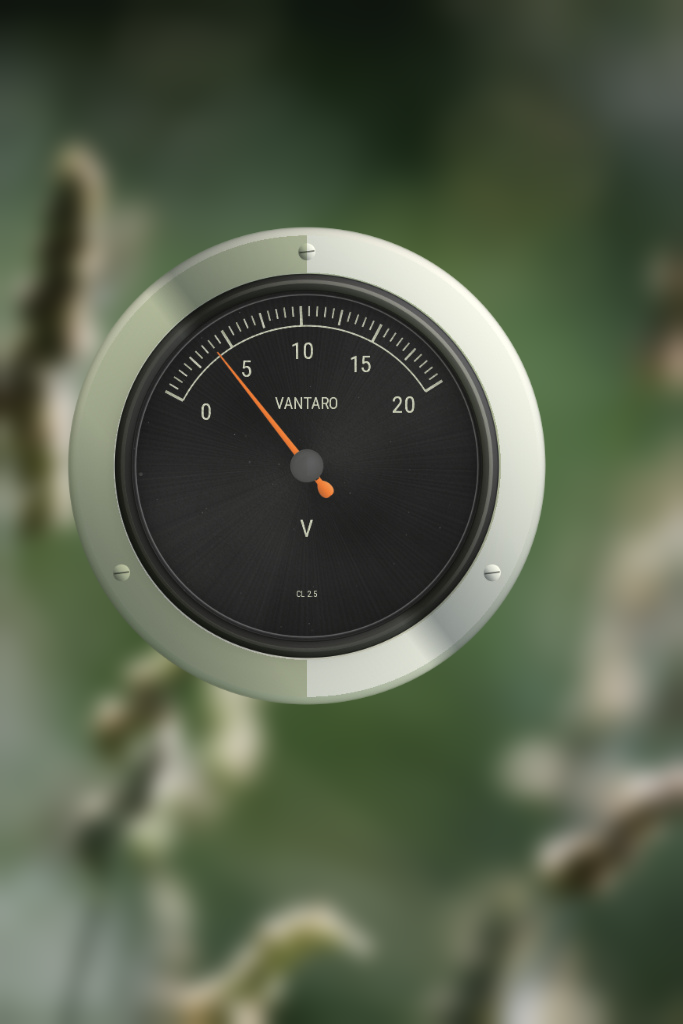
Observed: 4 (V)
